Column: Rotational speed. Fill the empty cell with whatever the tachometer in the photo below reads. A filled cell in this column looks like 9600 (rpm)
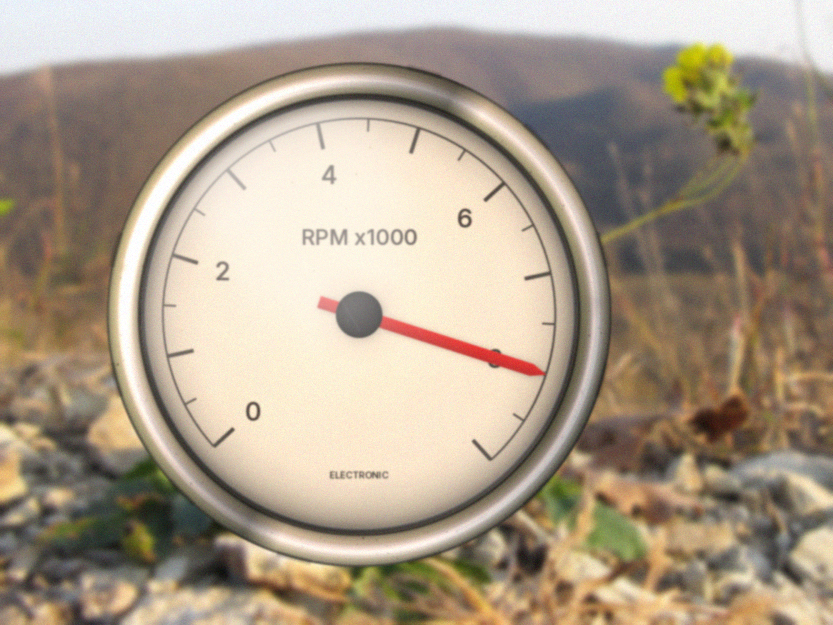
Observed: 8000 (rpm)
